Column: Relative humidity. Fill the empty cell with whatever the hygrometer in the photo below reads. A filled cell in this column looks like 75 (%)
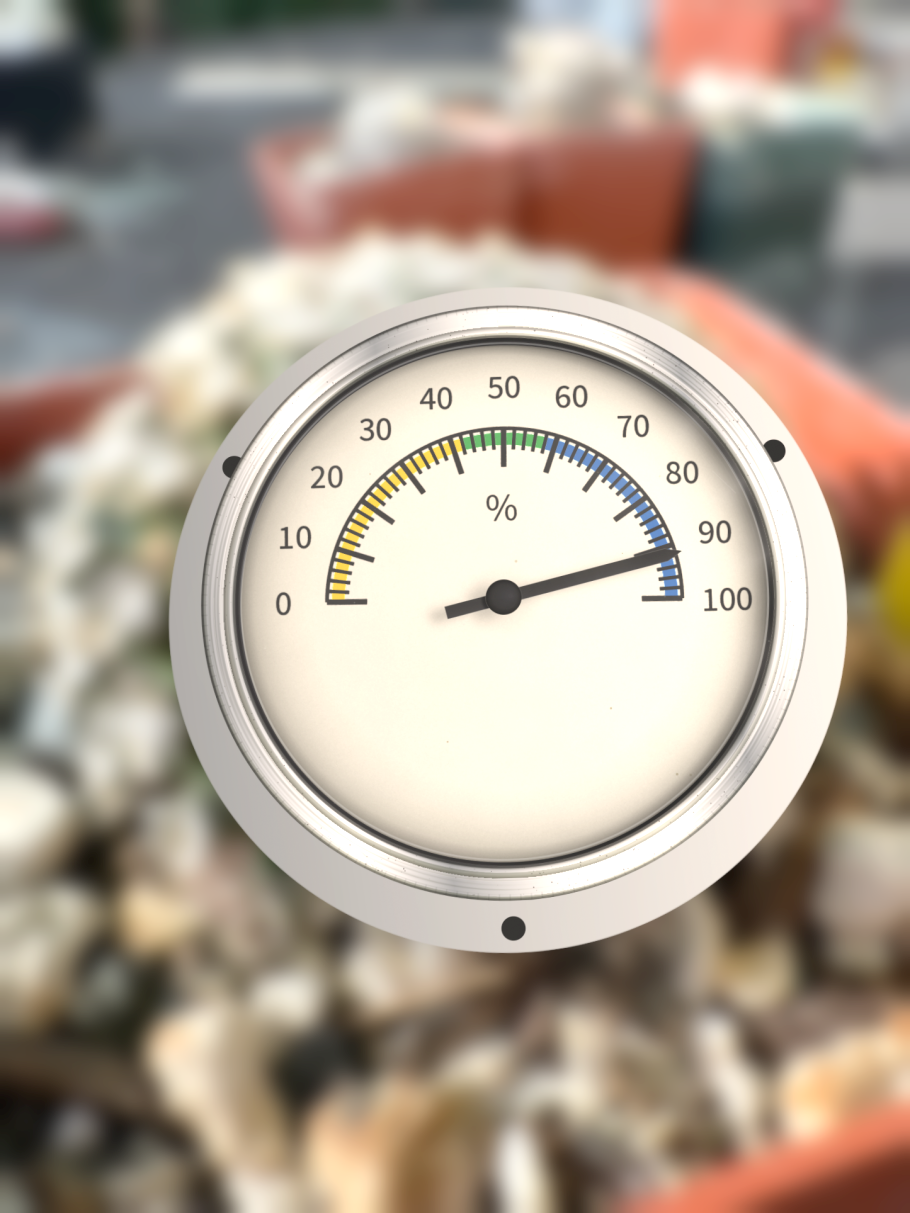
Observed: 92 (%)
